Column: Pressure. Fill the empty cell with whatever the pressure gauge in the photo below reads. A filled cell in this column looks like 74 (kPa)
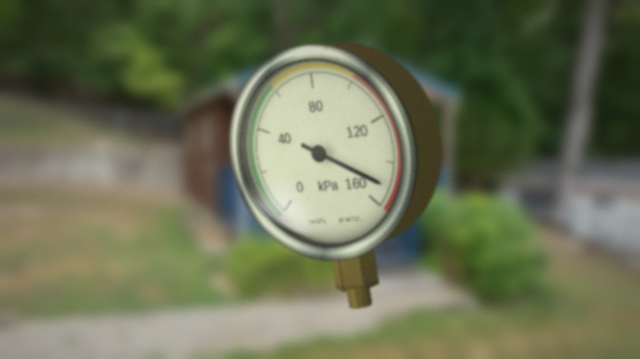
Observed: 150 (kPa)
